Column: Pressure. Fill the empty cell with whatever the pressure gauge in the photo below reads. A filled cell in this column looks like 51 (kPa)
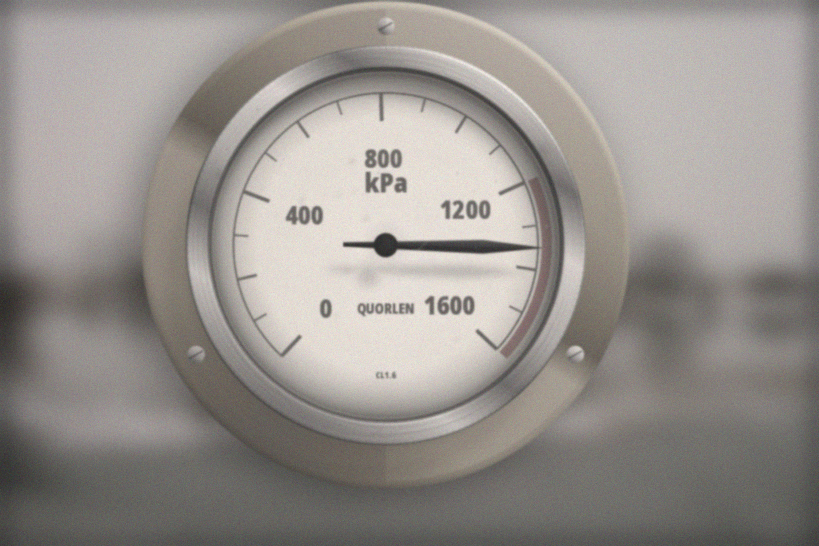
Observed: 1350 (kPa)
